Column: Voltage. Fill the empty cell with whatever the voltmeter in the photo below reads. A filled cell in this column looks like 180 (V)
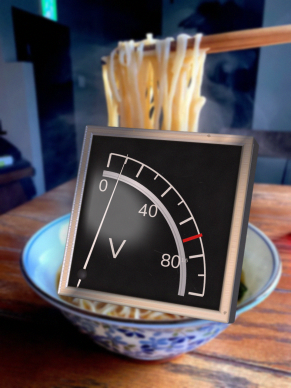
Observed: 10 (V)
